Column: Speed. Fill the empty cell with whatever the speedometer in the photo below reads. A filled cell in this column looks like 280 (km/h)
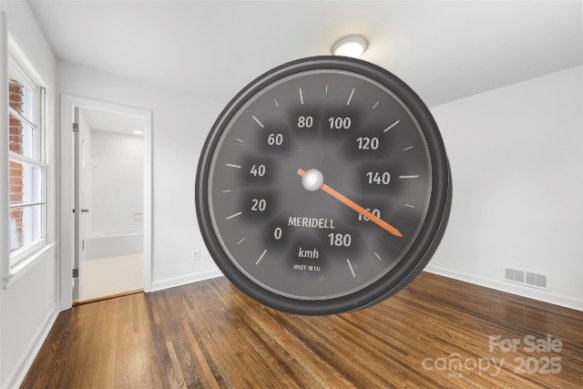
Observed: 160 (km/h)
